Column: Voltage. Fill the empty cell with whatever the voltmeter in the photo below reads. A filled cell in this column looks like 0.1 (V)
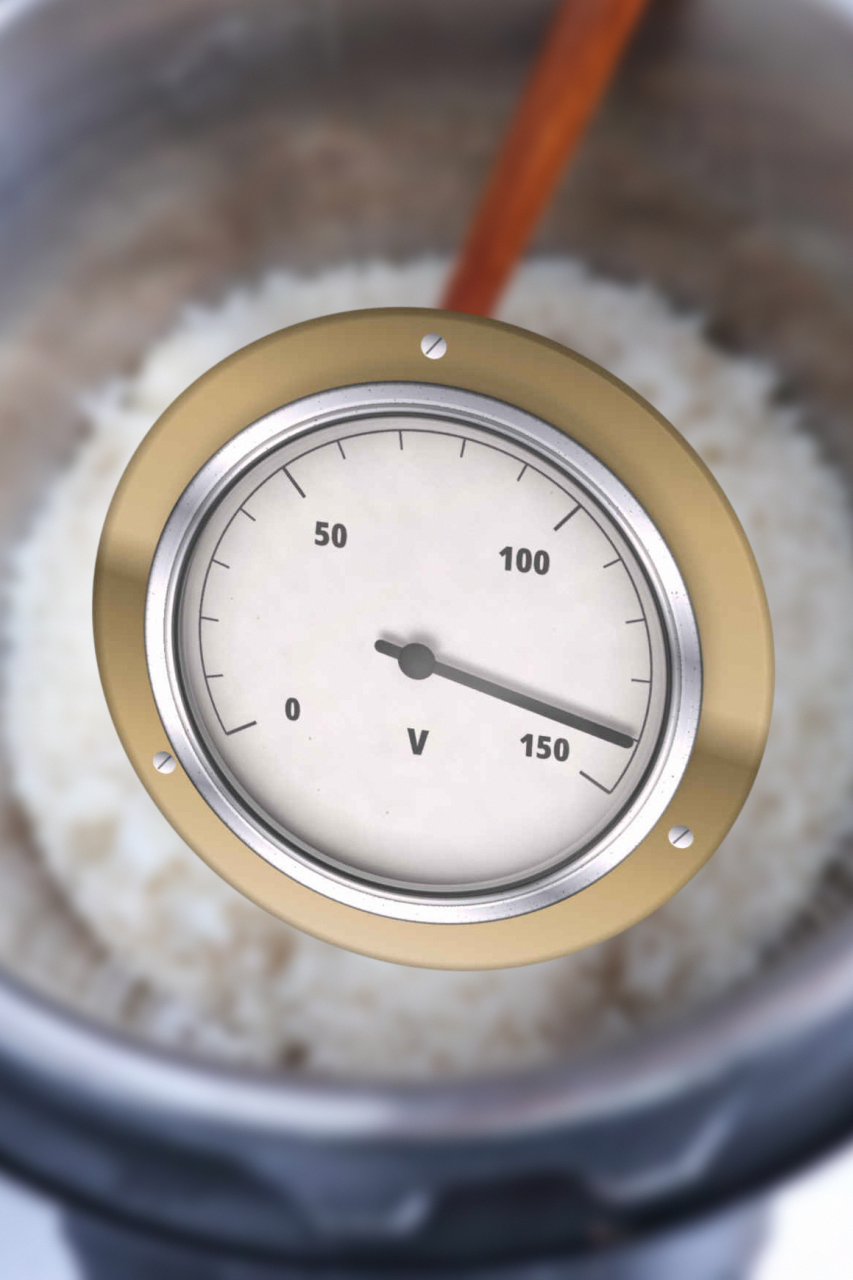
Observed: 140 (V)
